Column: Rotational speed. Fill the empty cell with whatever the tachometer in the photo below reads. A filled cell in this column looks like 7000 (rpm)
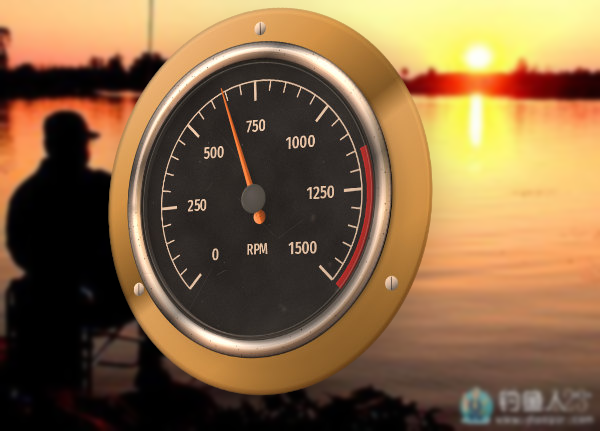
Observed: 650 (rpm)
